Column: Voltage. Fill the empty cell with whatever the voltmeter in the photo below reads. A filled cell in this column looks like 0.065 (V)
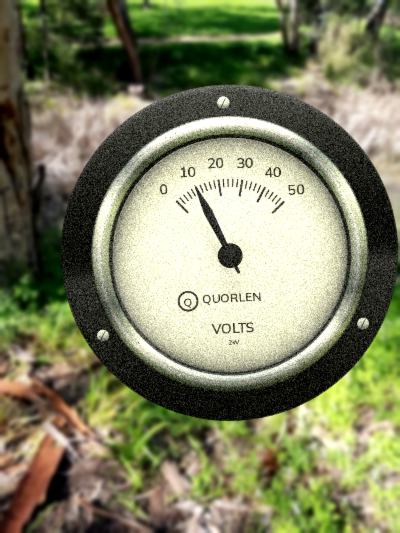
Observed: 10 (V)
